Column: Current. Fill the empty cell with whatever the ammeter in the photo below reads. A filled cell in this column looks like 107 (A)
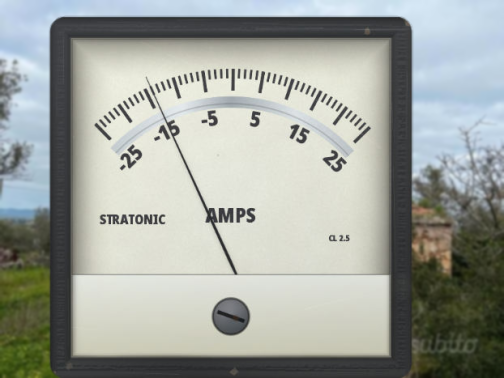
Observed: -14 (A)
